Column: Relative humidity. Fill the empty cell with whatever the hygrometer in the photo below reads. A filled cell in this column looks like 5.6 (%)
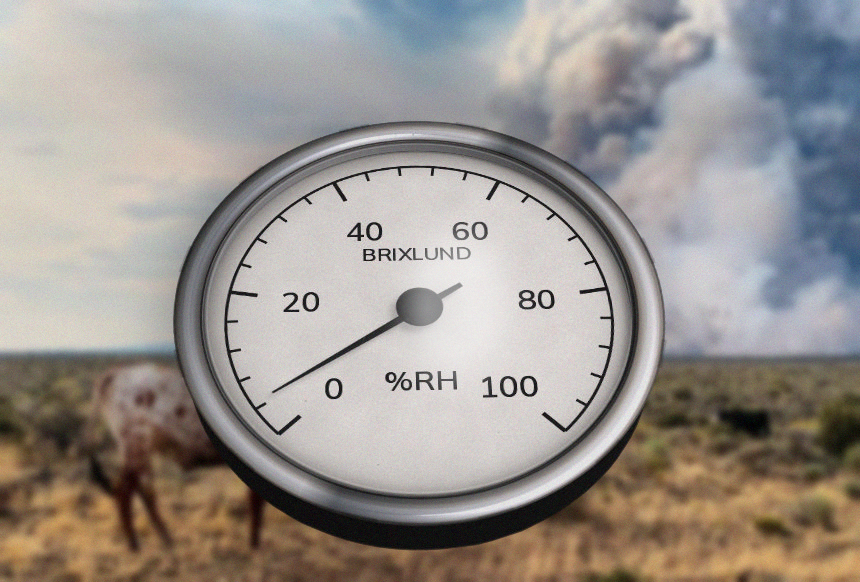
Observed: 4 (%)
